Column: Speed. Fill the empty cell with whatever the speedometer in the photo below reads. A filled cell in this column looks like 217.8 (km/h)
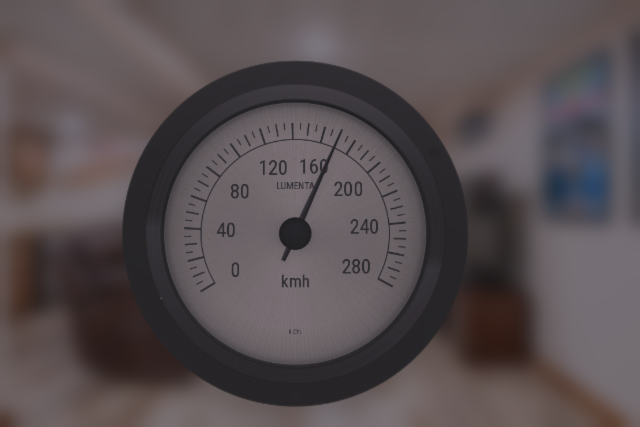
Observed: 170 (km/h)
